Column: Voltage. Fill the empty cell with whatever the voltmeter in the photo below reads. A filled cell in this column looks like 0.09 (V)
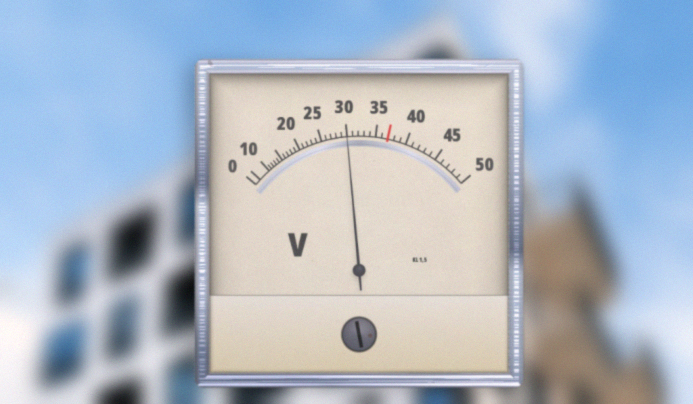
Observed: 30 (V)
